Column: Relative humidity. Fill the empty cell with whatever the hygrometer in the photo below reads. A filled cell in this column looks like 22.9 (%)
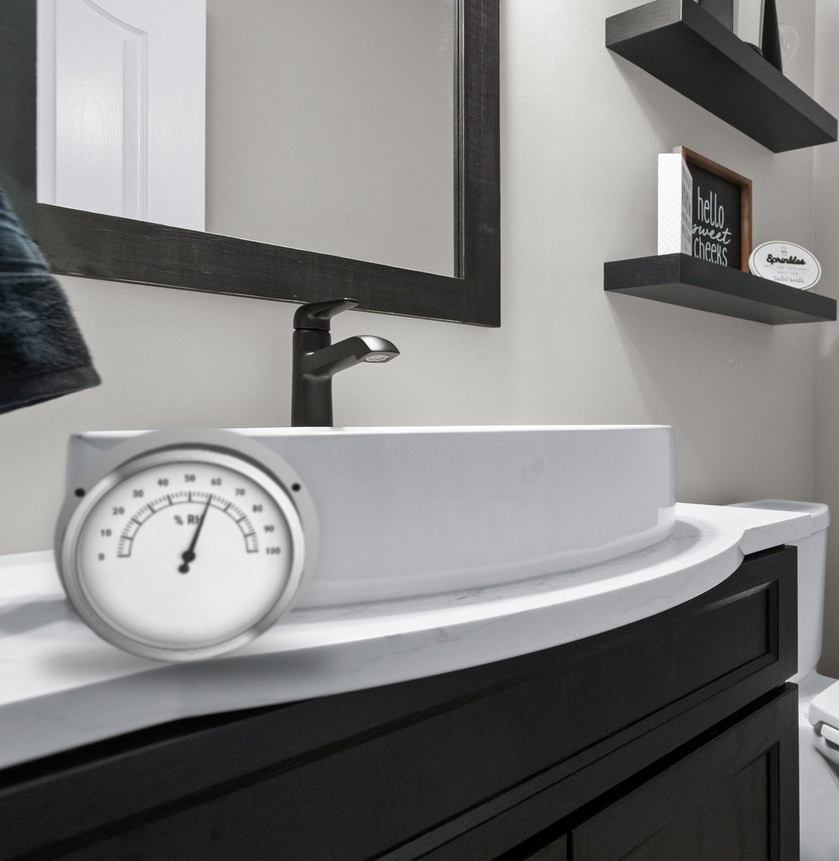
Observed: 60 (%)
